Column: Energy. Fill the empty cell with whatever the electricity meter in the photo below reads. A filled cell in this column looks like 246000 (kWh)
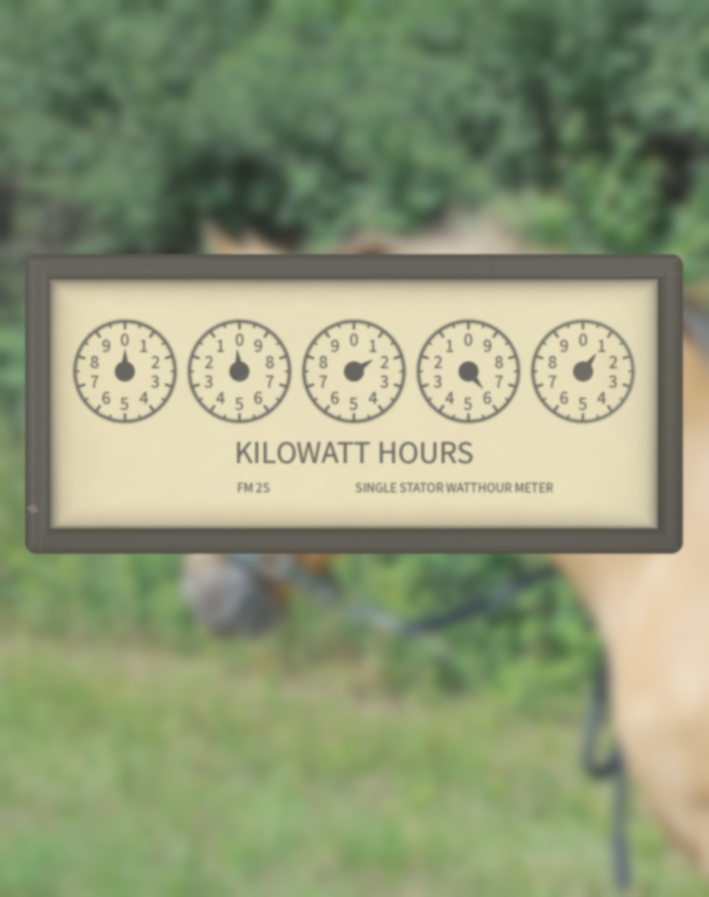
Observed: 161 (kWh)
